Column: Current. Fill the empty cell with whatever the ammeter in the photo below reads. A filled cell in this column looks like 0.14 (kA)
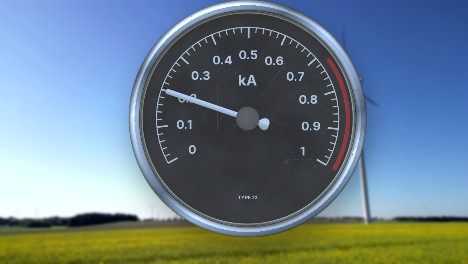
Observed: 0.2 (kA)
